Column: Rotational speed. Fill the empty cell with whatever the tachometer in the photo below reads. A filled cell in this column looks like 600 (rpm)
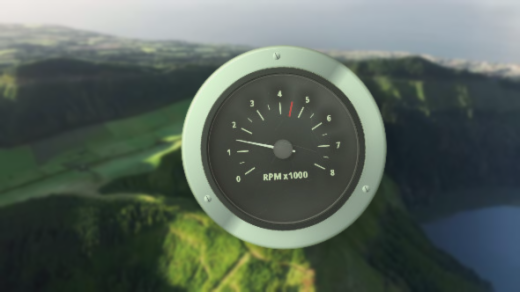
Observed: 1500 (rpm)
